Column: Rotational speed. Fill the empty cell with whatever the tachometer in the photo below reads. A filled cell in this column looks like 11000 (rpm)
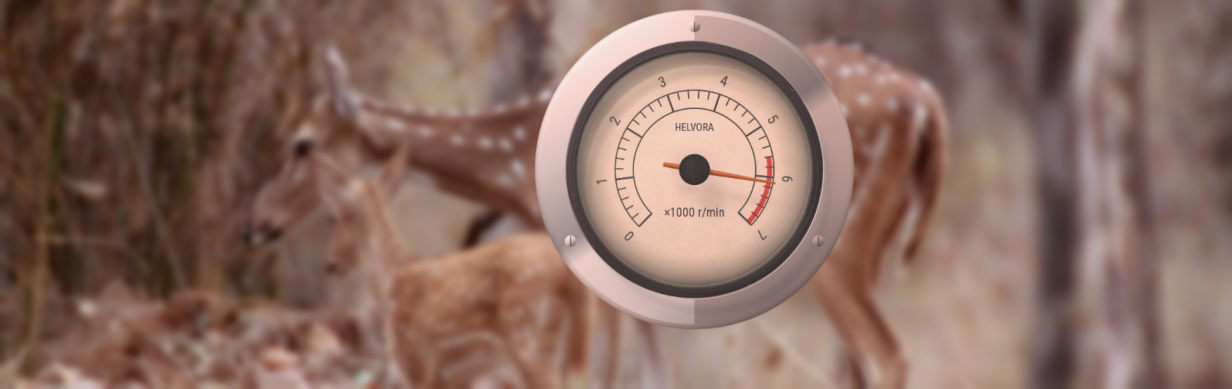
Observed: 6100 (rpm)
